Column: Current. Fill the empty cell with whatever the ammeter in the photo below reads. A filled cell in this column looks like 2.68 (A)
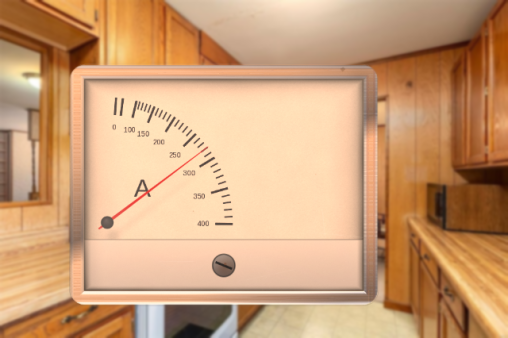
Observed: 280 (A)
